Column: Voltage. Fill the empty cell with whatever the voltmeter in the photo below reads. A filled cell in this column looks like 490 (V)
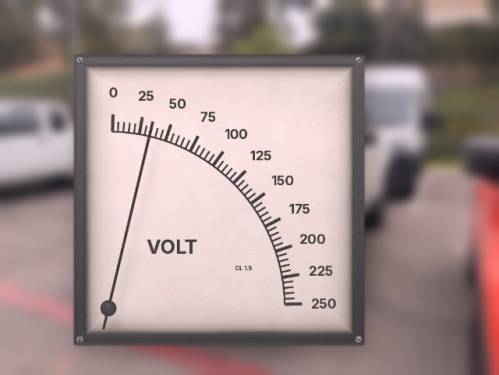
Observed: 35 (V)
